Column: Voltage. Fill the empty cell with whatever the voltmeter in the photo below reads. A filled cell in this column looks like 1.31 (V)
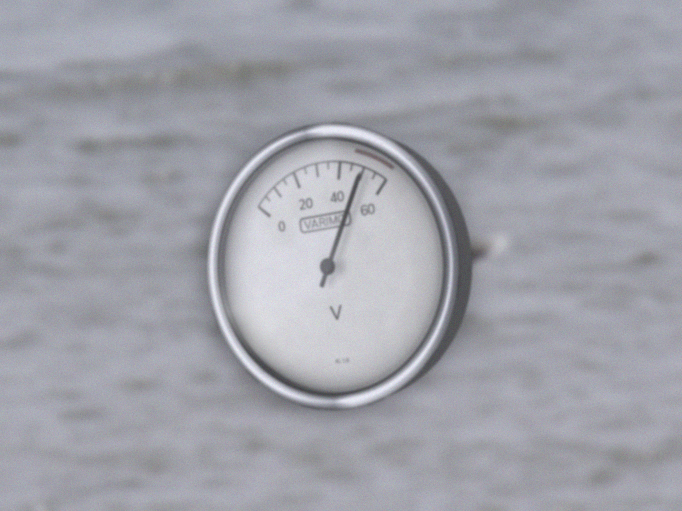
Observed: 50 (V)
